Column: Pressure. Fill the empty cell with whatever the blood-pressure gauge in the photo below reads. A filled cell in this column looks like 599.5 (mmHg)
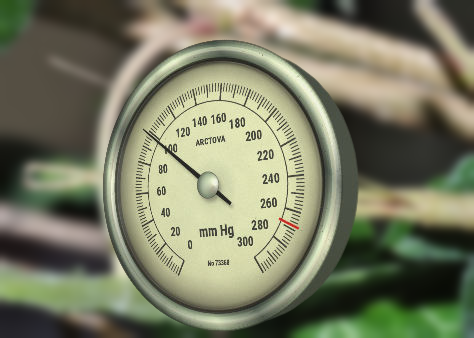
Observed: 100 (mmHg)
